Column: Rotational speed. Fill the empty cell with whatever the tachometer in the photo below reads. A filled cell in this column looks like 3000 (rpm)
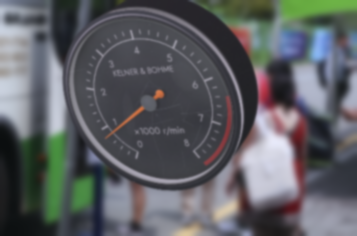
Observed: 800 (rpm)
